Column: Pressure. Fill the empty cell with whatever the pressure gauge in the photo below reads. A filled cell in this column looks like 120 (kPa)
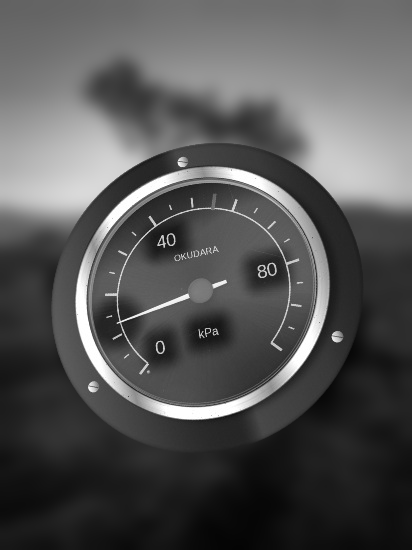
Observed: 12.5 (kPa)
